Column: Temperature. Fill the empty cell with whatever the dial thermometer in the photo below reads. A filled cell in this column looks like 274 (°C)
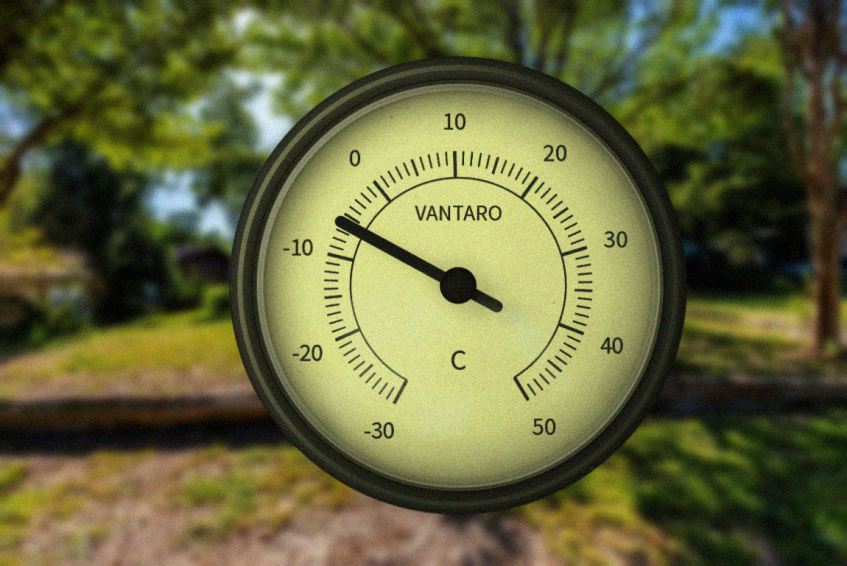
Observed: -6 (°C)
